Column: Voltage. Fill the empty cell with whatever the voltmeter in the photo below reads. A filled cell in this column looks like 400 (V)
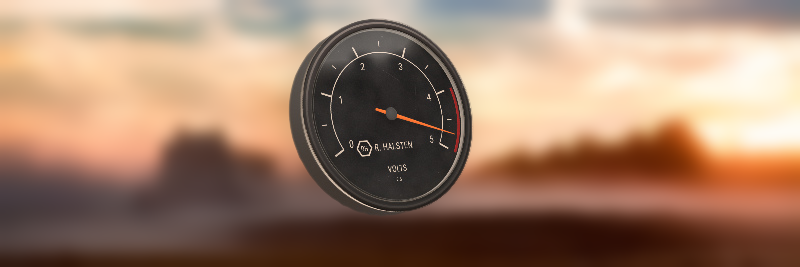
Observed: 4.75 (V)
